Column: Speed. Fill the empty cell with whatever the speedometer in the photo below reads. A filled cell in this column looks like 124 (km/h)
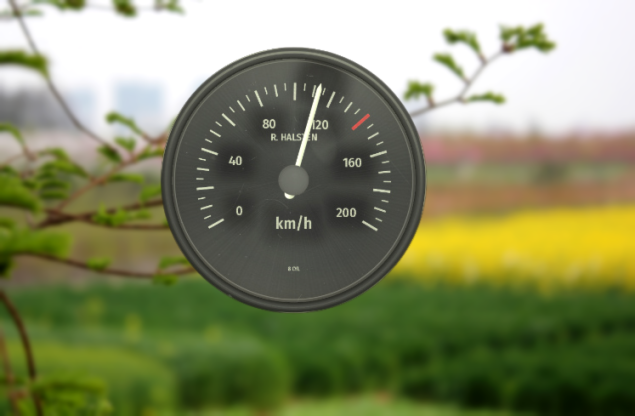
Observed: 112.5 (km/h)
